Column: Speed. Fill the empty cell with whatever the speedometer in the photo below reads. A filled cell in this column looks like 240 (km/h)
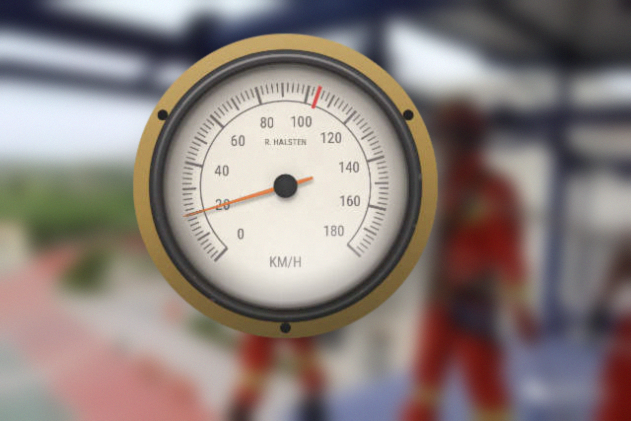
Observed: 20 (km/h)
